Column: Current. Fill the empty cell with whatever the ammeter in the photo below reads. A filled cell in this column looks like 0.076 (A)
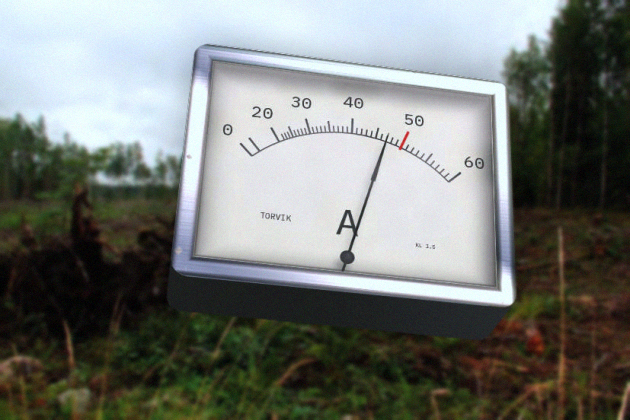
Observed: 47 (A)
